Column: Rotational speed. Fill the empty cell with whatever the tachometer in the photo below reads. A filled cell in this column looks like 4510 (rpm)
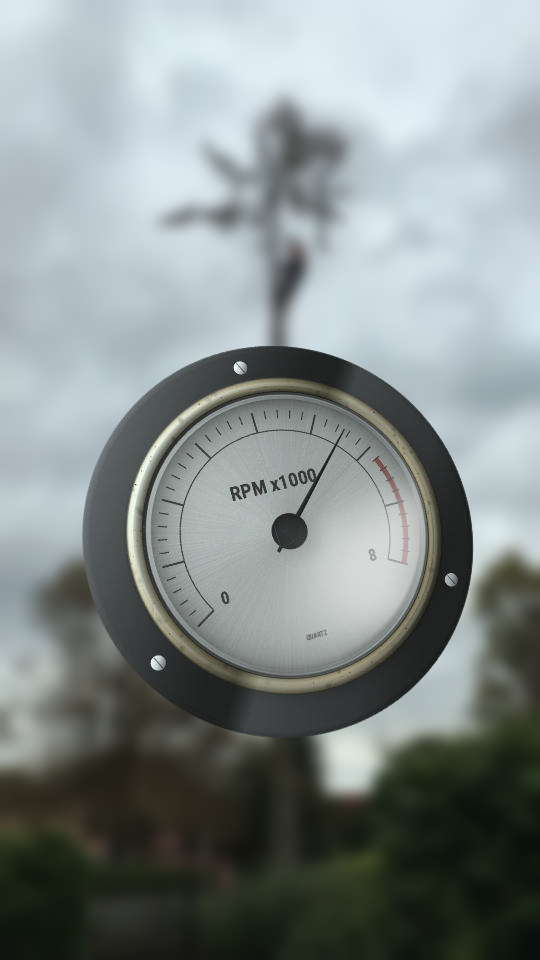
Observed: 5500 (rpm)
